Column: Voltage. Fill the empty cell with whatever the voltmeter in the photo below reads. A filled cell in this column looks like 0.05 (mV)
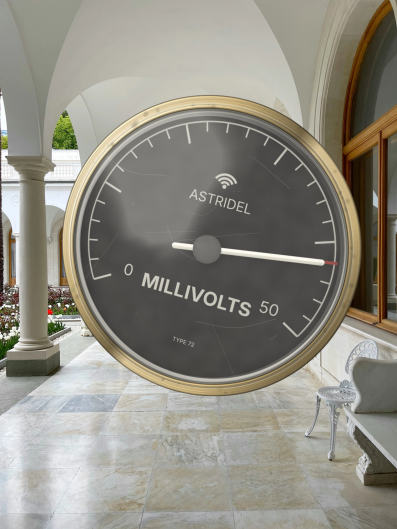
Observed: 42 (mV)
